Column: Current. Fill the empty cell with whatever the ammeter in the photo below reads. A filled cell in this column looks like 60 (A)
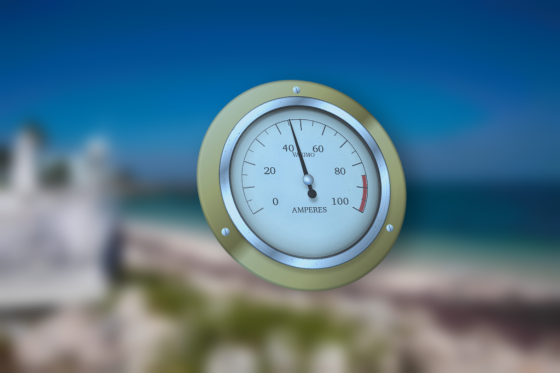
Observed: 45 (A)
